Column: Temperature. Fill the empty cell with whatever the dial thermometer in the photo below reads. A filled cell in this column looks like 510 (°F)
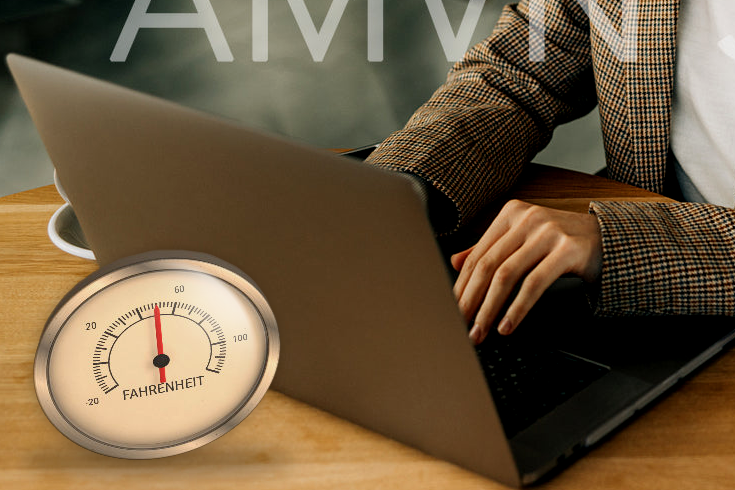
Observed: 50 (°F)
